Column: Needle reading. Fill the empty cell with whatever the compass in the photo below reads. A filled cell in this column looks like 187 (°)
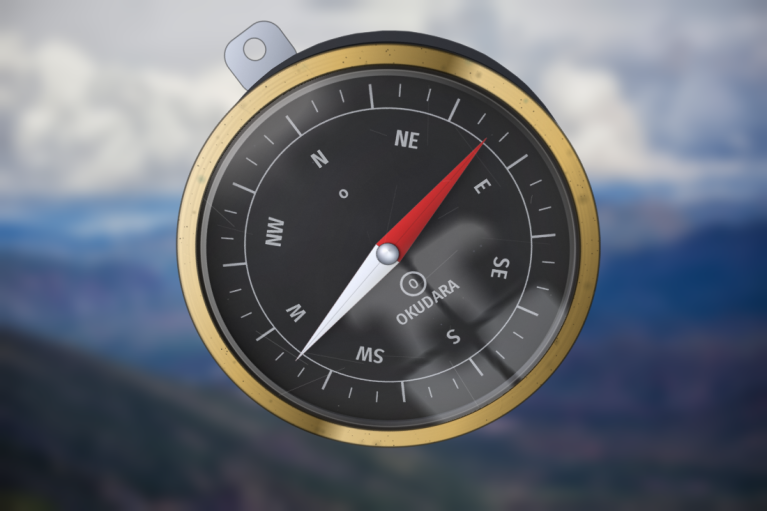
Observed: 75 (°)
